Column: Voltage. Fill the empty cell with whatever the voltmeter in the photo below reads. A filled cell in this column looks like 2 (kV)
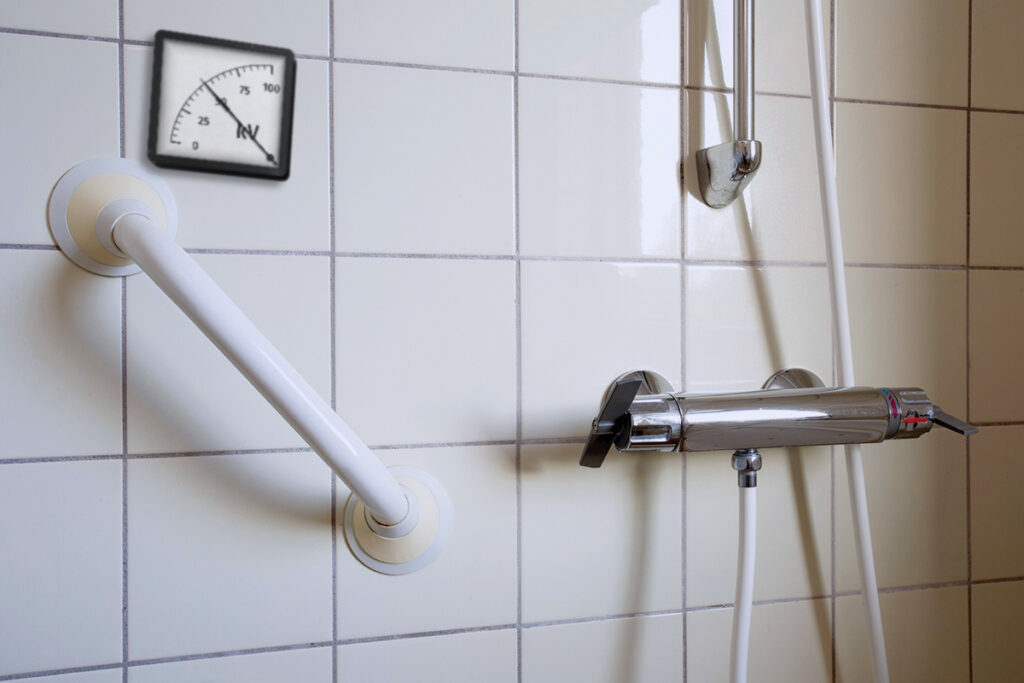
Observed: 50 (kV)
